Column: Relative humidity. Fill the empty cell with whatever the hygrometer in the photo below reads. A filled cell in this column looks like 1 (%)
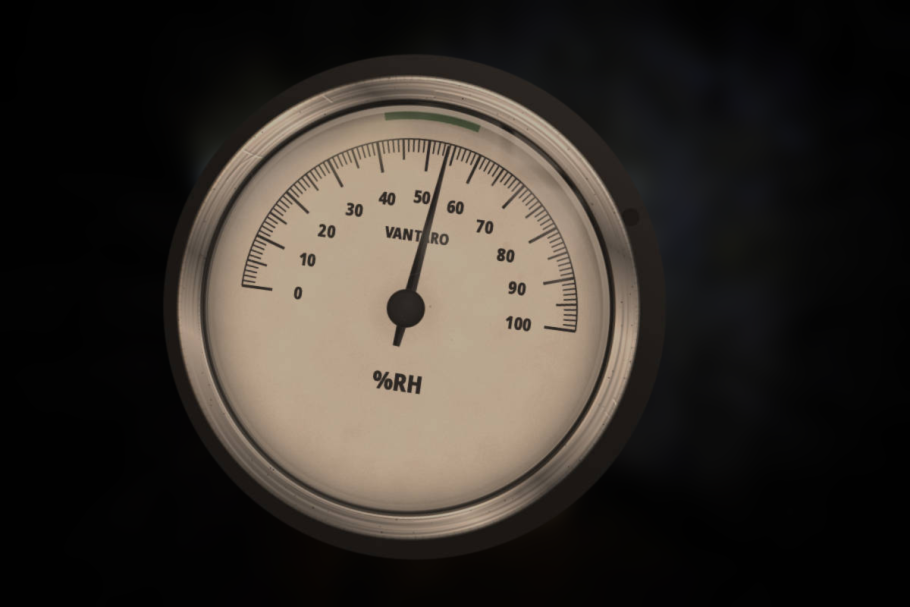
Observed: 54 (%)
